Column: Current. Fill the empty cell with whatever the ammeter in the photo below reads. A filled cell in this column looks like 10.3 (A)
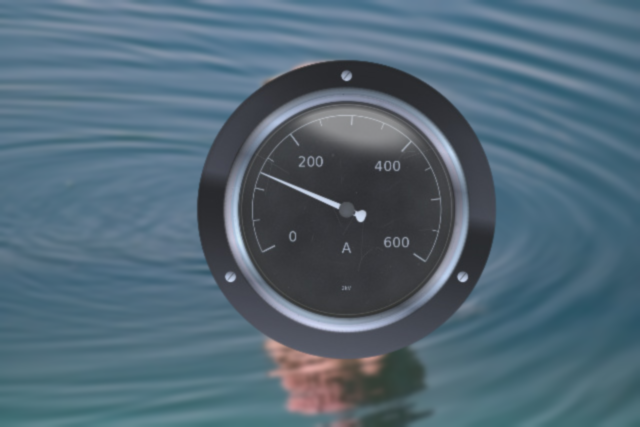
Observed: 125 (A)
